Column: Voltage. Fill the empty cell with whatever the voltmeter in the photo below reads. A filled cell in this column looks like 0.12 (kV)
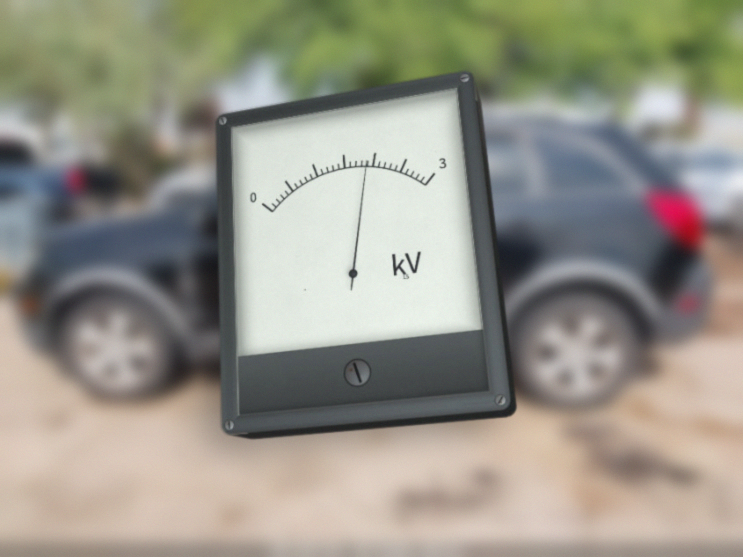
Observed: 1.9 (kV)
